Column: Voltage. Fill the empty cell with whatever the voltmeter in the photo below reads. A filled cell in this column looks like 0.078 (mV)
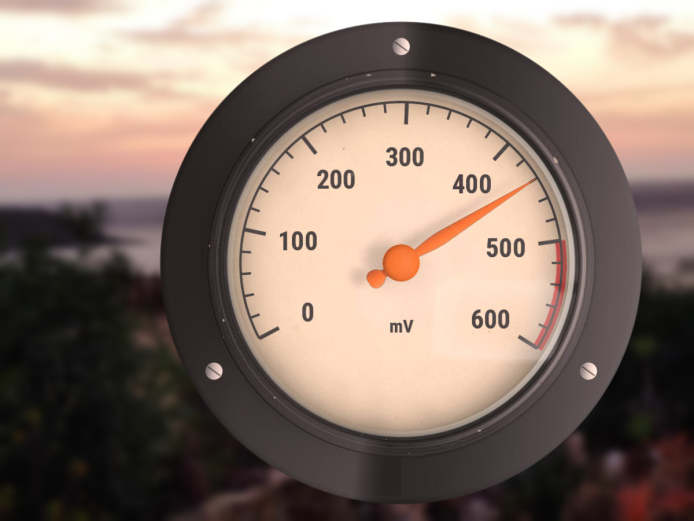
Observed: 440 (mV)
